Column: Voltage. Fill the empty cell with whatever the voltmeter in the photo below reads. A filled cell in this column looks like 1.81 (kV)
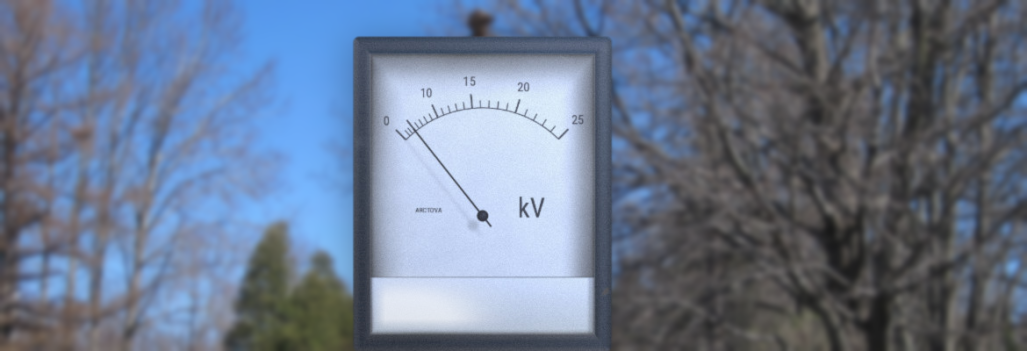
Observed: 5 (kV)
